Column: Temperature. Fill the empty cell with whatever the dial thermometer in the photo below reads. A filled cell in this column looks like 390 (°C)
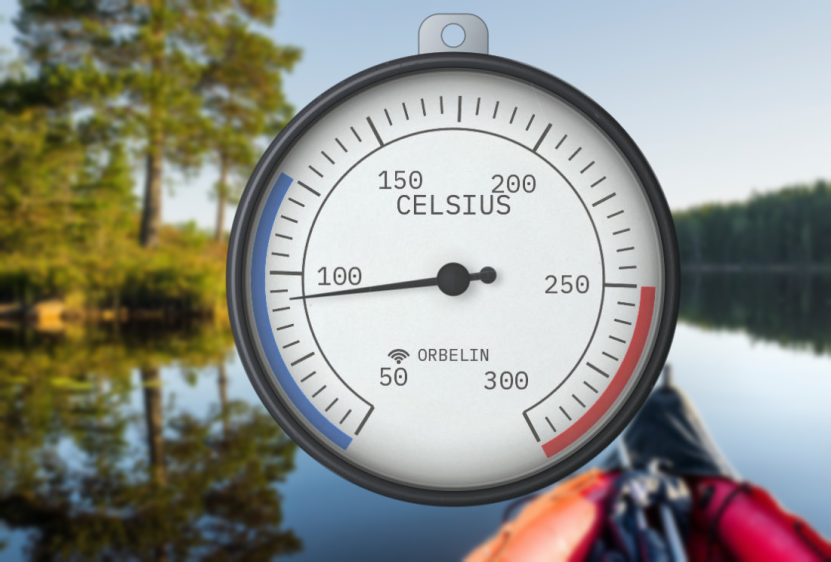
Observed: 92.5 (°C)
